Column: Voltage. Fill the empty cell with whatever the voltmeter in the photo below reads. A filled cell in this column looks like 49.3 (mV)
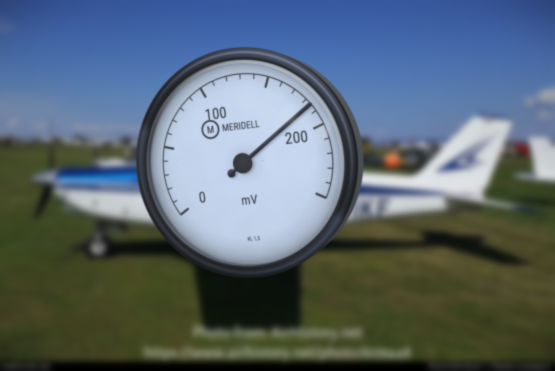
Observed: 185 (mV)
